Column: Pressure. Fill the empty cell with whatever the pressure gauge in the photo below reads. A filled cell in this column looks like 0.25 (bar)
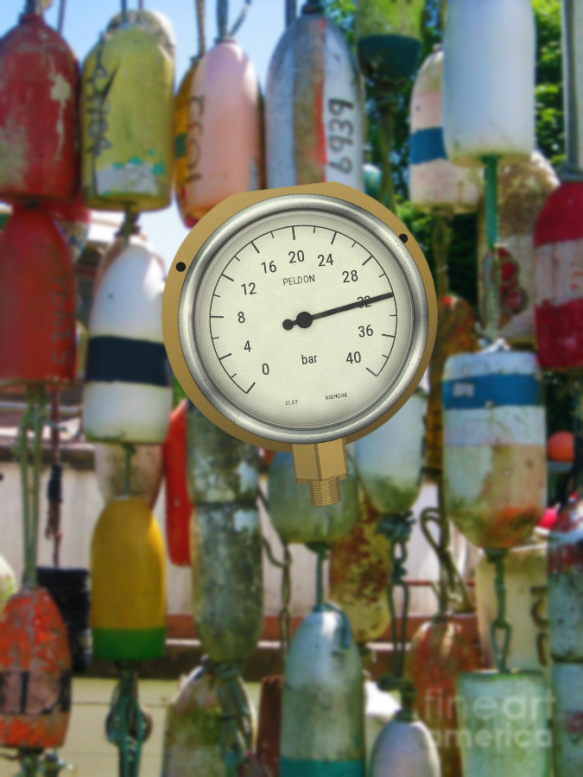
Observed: 32 (bar)
